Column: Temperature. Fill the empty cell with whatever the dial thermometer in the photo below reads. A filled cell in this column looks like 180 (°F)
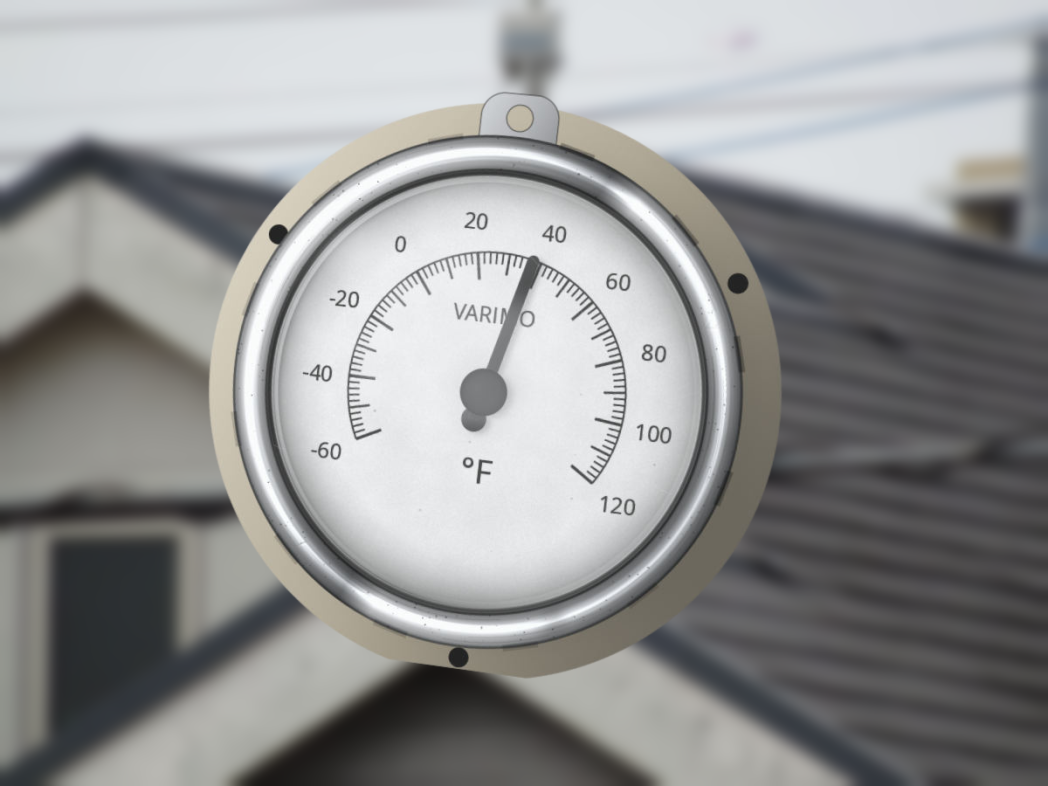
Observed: 38 (°F)
